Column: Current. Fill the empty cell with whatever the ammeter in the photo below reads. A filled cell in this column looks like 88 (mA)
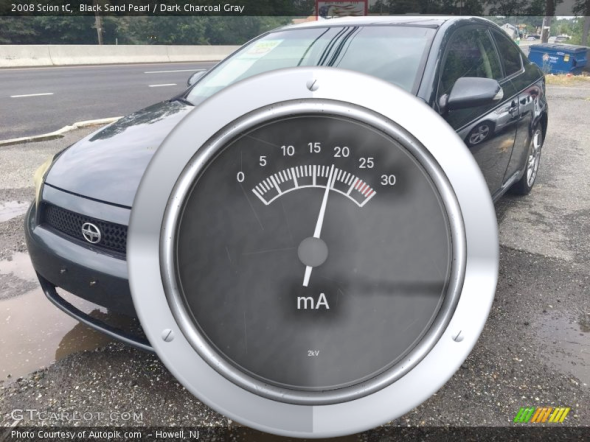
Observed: 19 (mA)
